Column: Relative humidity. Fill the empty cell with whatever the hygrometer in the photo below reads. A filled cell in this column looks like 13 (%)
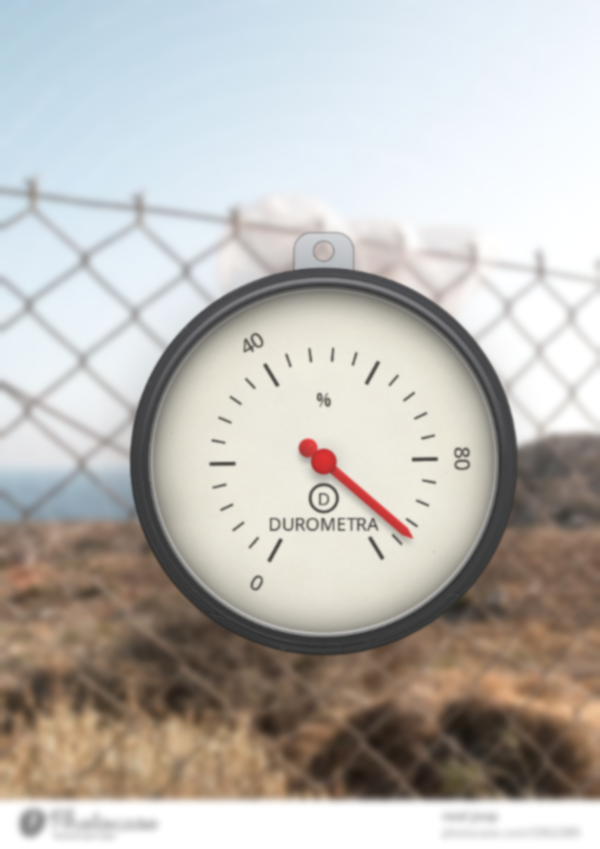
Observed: 94 (%)
